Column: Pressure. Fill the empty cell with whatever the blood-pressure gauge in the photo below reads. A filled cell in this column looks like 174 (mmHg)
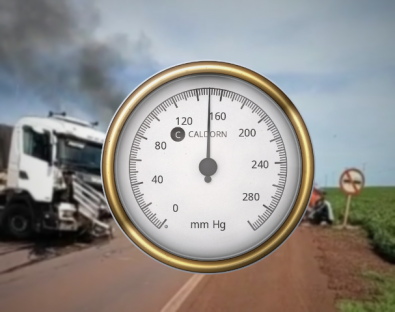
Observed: 150 (mmHg)
